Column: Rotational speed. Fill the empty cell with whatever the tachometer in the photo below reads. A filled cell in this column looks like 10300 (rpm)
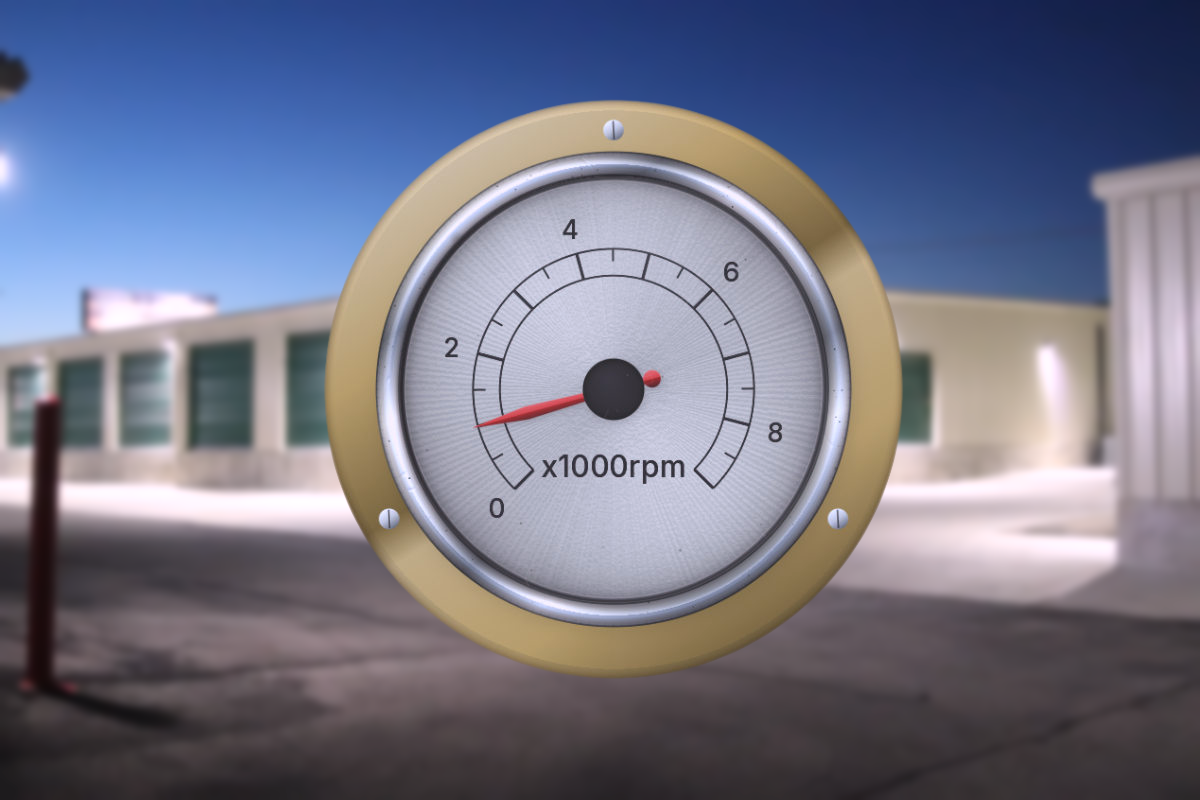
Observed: 1000 (rpm)
